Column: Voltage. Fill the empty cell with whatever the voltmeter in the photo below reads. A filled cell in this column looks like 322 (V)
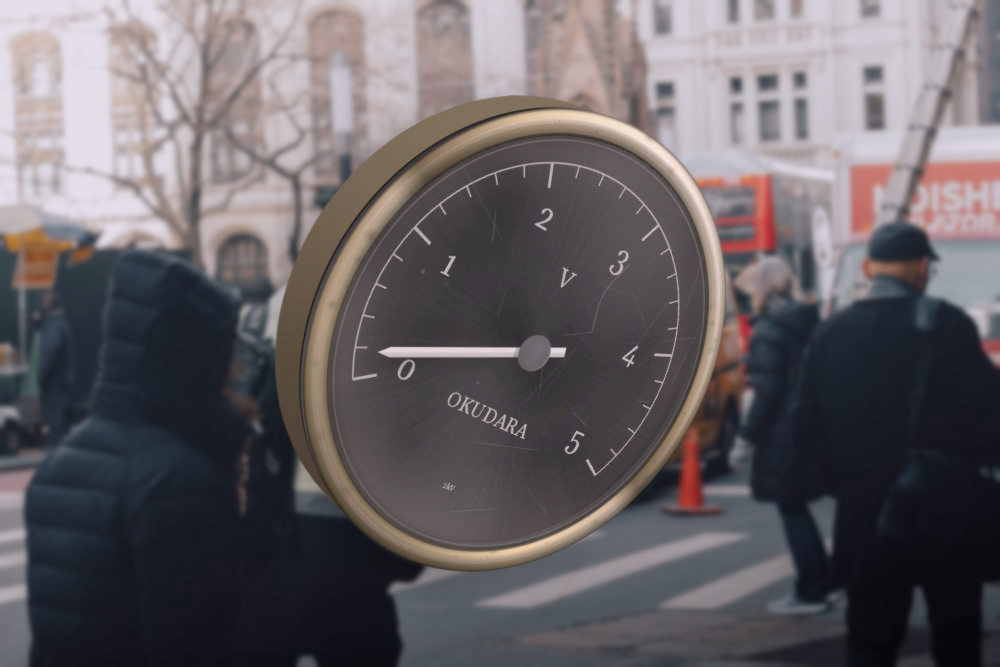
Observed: 0.2 (V)
